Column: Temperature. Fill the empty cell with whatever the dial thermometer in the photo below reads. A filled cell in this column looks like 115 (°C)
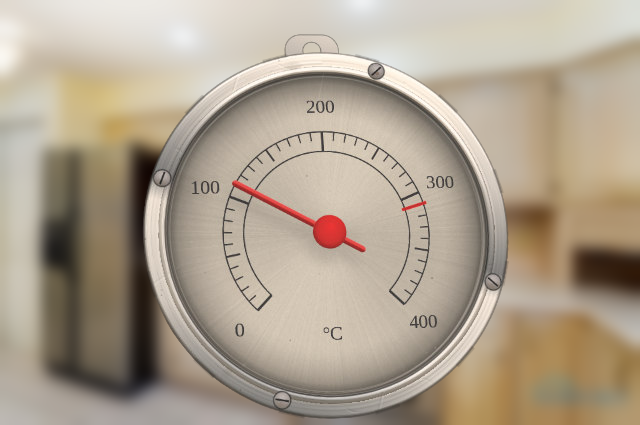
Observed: 110 (°C)
